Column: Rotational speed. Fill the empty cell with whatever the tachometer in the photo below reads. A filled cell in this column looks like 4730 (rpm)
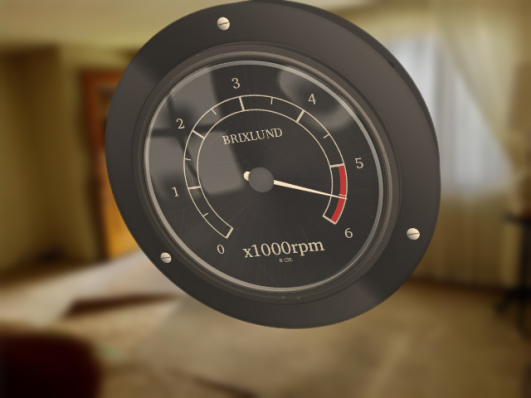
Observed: 5500 (rpm)
